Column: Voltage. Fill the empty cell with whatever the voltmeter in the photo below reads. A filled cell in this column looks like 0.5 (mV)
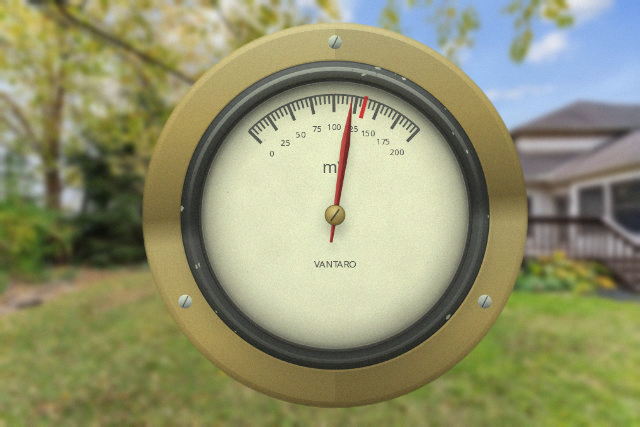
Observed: 120 (mV)
